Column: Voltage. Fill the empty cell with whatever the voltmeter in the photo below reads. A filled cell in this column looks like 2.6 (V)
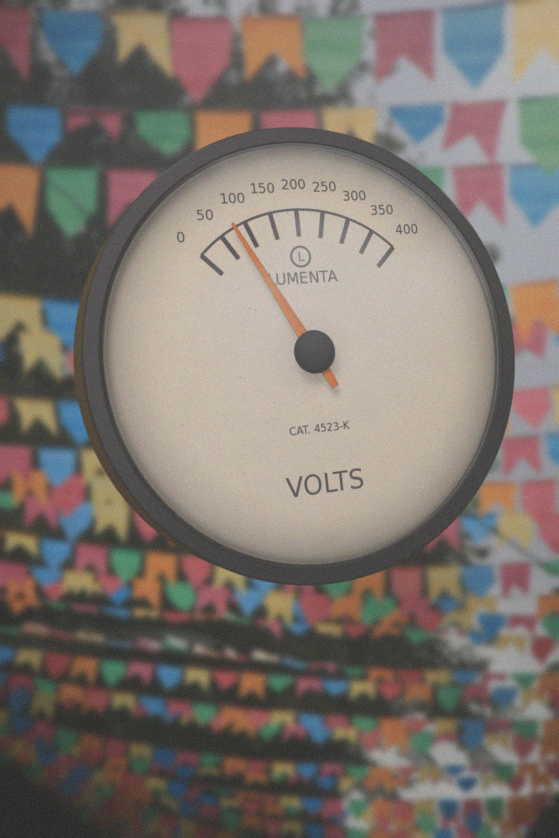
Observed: 75 (V)
